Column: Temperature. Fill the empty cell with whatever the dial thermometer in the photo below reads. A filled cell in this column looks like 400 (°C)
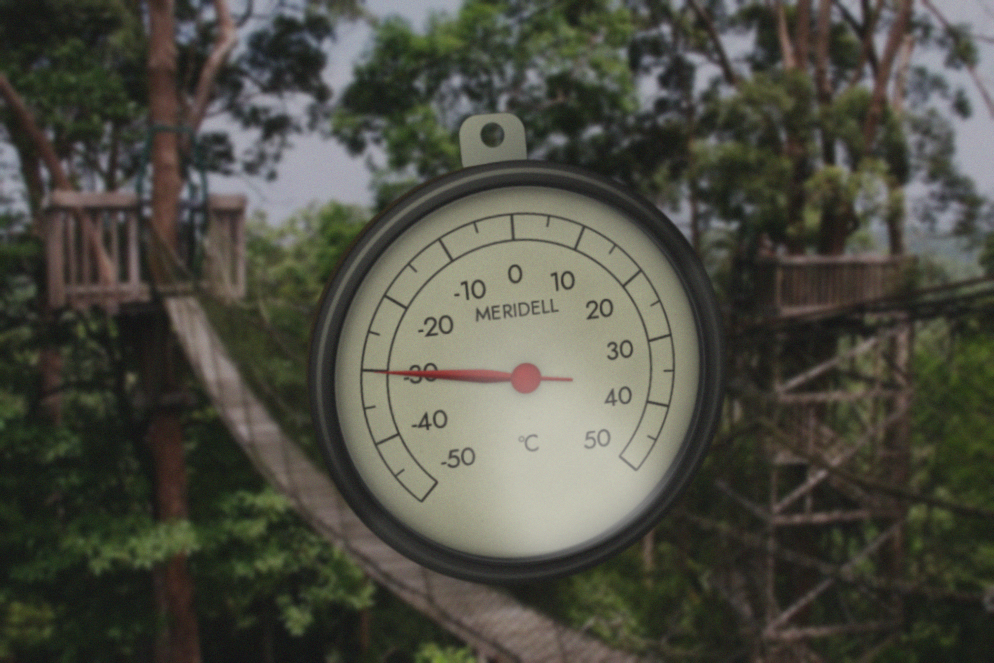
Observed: -30 (°C)
